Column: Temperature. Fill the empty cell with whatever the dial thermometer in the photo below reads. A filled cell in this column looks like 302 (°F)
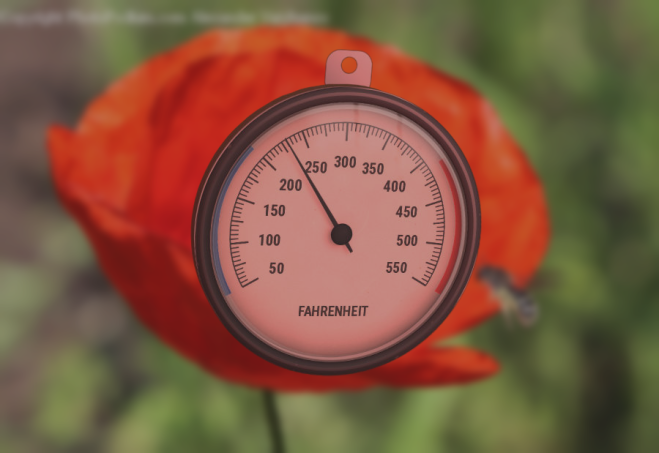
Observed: 230 (°F)
